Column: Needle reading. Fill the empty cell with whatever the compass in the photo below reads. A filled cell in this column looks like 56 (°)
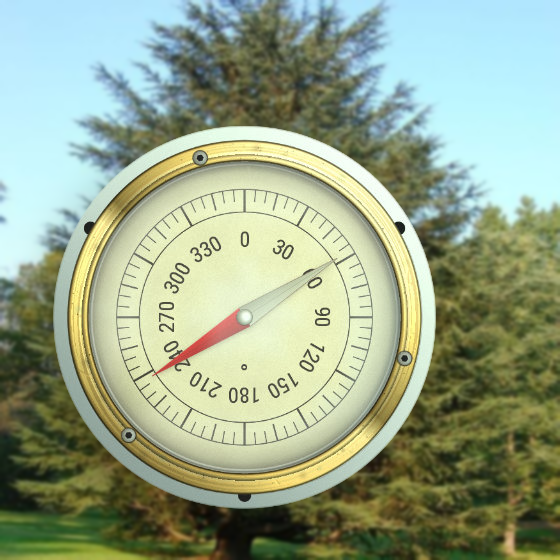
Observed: 237.5 (°)
